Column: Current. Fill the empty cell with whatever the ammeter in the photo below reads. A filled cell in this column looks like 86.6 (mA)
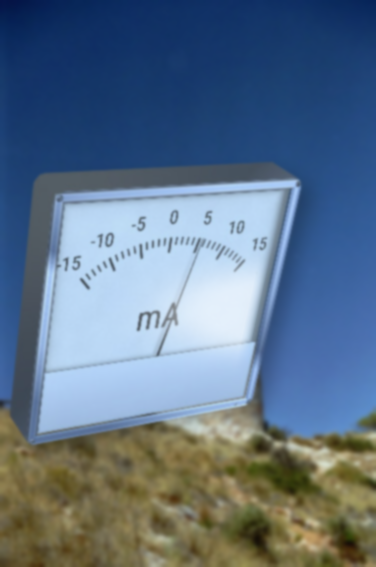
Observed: 5 (mA)
